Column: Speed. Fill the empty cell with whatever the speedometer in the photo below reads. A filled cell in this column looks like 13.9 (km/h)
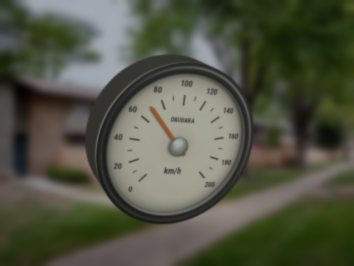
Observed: 70 (km/h)
